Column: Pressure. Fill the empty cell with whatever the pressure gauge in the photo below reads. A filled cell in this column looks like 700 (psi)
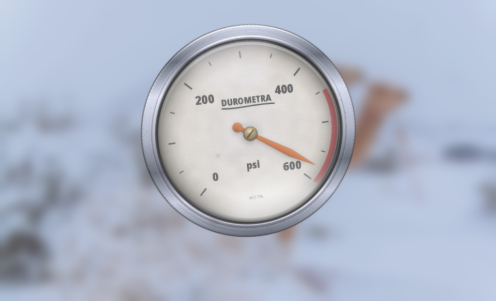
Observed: 575 (psi)
